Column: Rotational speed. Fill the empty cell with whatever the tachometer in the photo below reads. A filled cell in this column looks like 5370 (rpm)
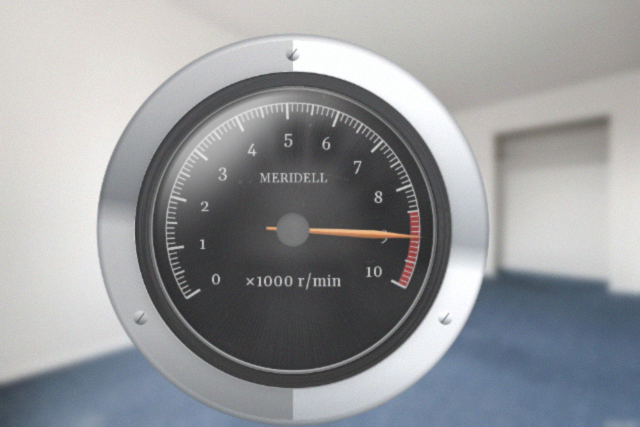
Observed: 9000 (rpm)
